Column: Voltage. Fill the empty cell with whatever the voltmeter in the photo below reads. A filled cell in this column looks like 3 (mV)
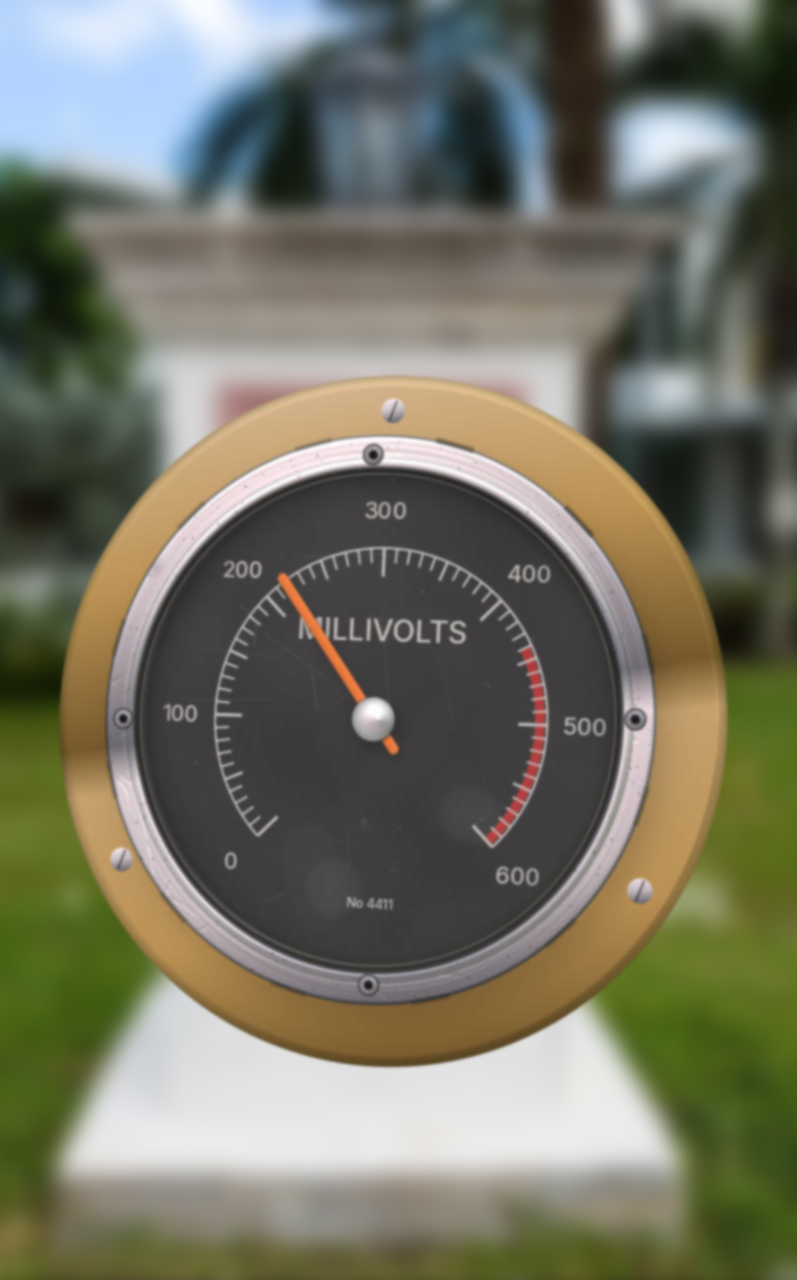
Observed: 220 (mV)
